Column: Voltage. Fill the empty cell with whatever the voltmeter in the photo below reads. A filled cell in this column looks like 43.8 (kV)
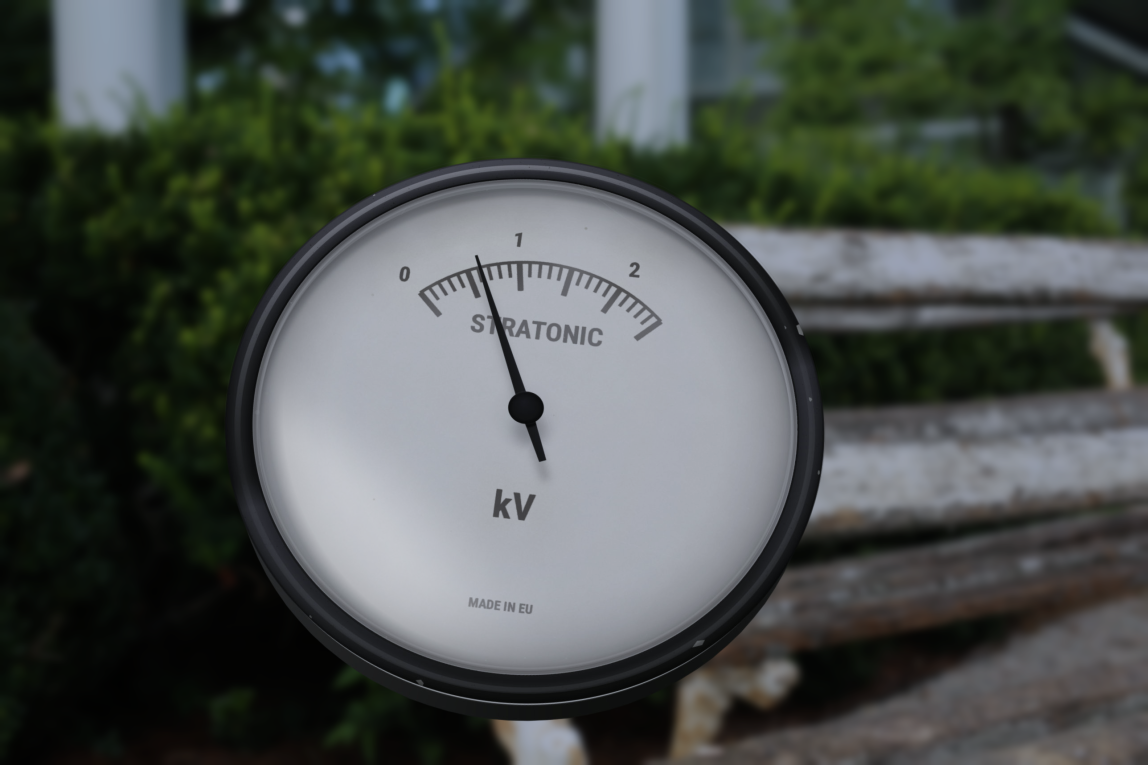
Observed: 0.6 (kV)
